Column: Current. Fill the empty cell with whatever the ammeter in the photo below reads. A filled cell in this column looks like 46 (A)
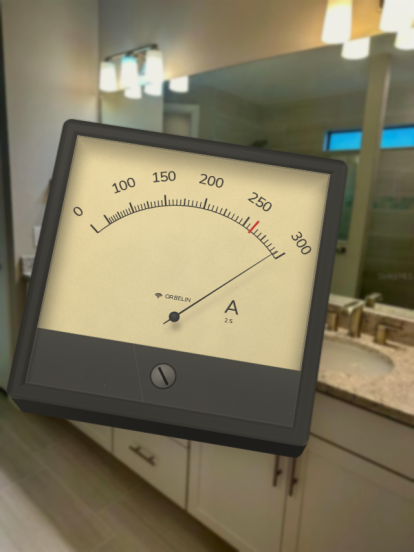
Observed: 295 (A)
